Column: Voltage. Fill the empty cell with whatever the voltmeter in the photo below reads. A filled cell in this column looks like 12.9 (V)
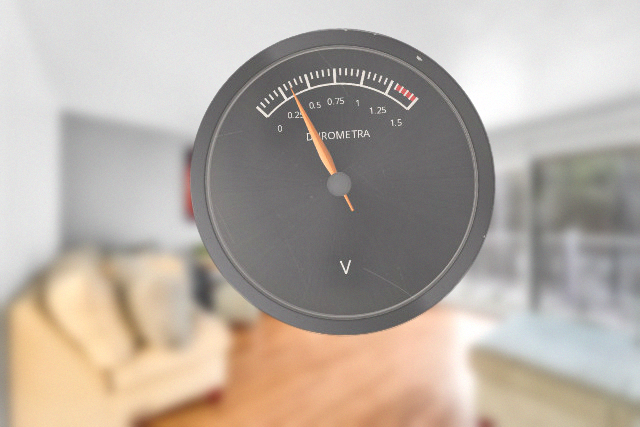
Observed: 0.35 (V)
